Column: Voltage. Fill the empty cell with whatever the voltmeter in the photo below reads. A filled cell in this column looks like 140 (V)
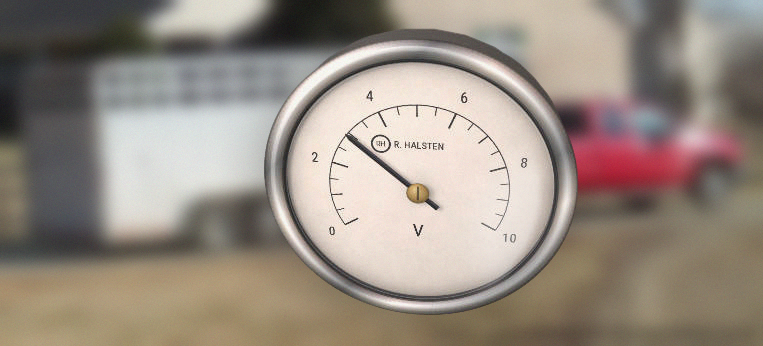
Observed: 3 (V)
